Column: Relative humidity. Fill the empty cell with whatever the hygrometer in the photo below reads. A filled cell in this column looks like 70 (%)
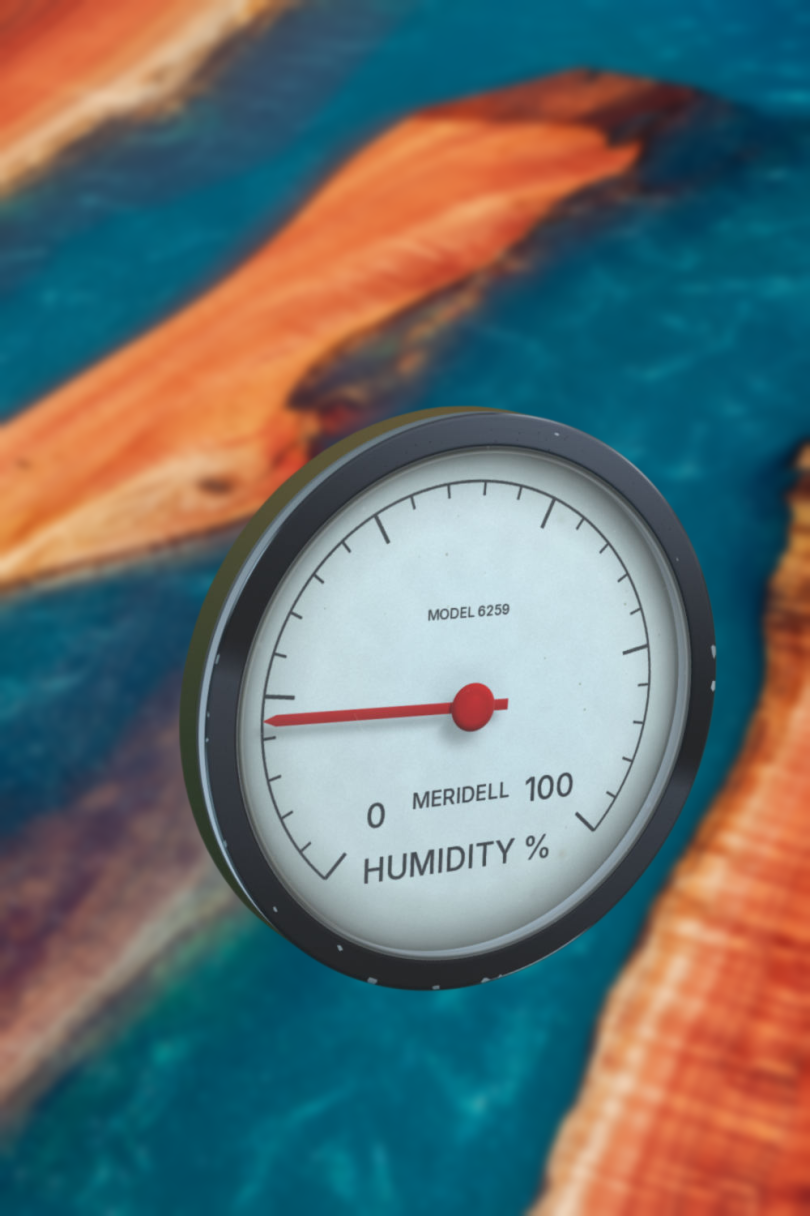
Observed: 18 (%)
